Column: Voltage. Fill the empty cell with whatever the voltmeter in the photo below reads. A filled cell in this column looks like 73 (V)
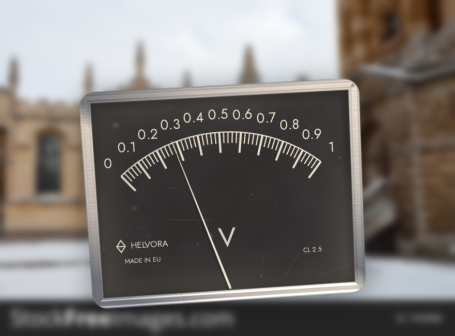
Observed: 0.28 (V)
